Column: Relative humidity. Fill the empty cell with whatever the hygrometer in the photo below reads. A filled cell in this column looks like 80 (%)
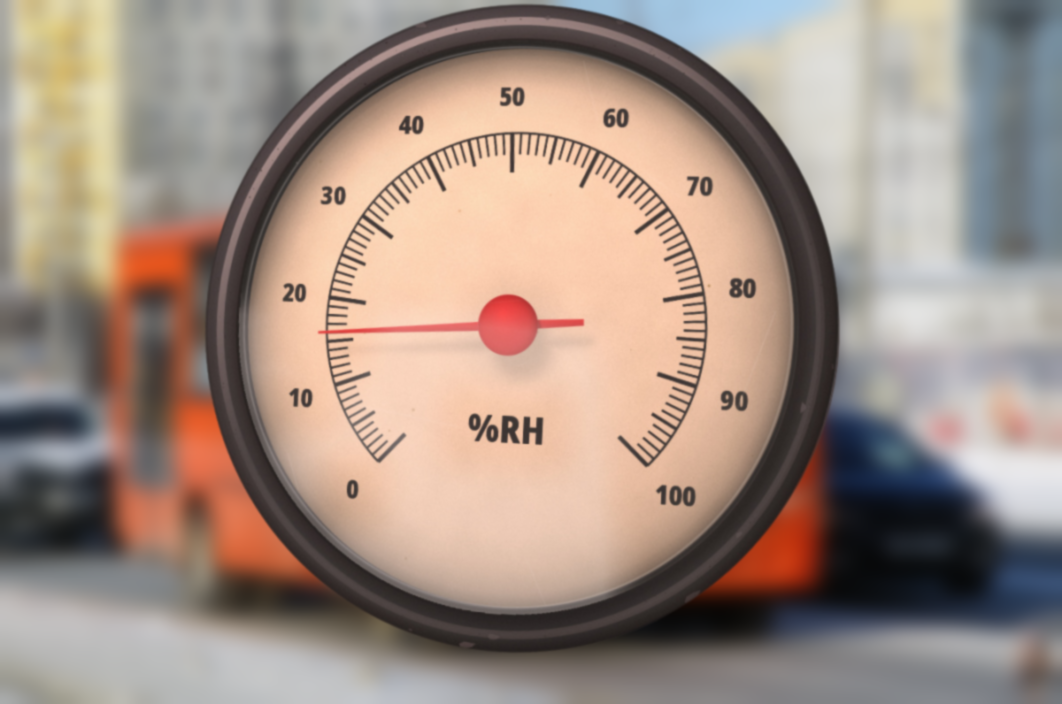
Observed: 16 (%)
